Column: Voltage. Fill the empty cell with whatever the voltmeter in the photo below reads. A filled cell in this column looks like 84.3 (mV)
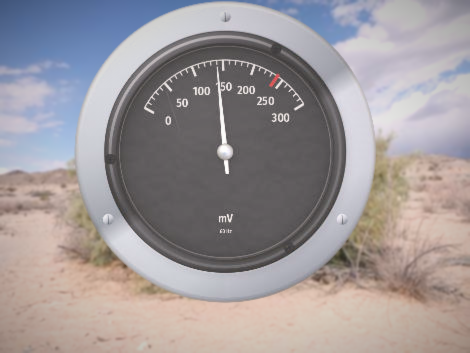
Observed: 140 (mV)
